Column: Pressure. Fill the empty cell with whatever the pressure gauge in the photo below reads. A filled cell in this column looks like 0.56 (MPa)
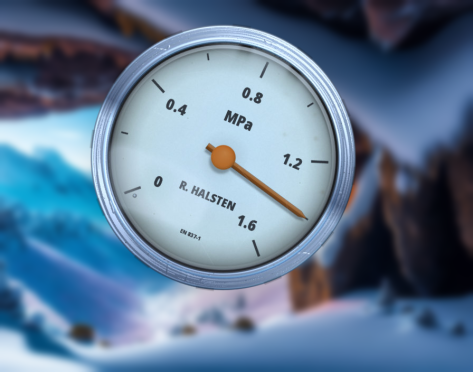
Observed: 1.4 (MPa)
